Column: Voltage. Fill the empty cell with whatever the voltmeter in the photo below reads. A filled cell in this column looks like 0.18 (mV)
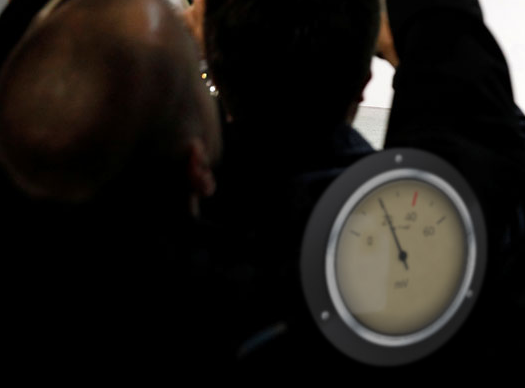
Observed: 20 (mV)
